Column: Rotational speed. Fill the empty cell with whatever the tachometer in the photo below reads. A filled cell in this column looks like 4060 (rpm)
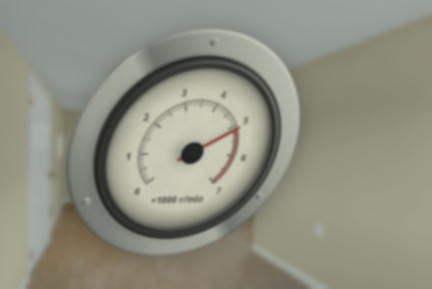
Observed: 5000 (rpm)
